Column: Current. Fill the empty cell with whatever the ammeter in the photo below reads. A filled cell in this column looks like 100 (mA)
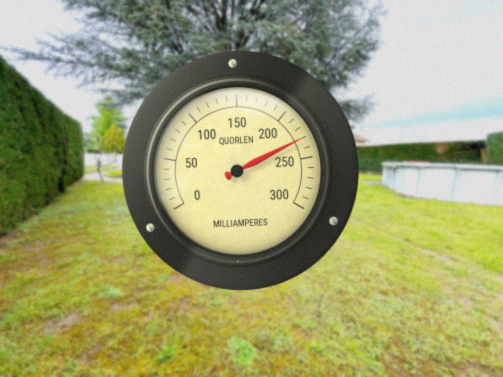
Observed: 230 (mA)
